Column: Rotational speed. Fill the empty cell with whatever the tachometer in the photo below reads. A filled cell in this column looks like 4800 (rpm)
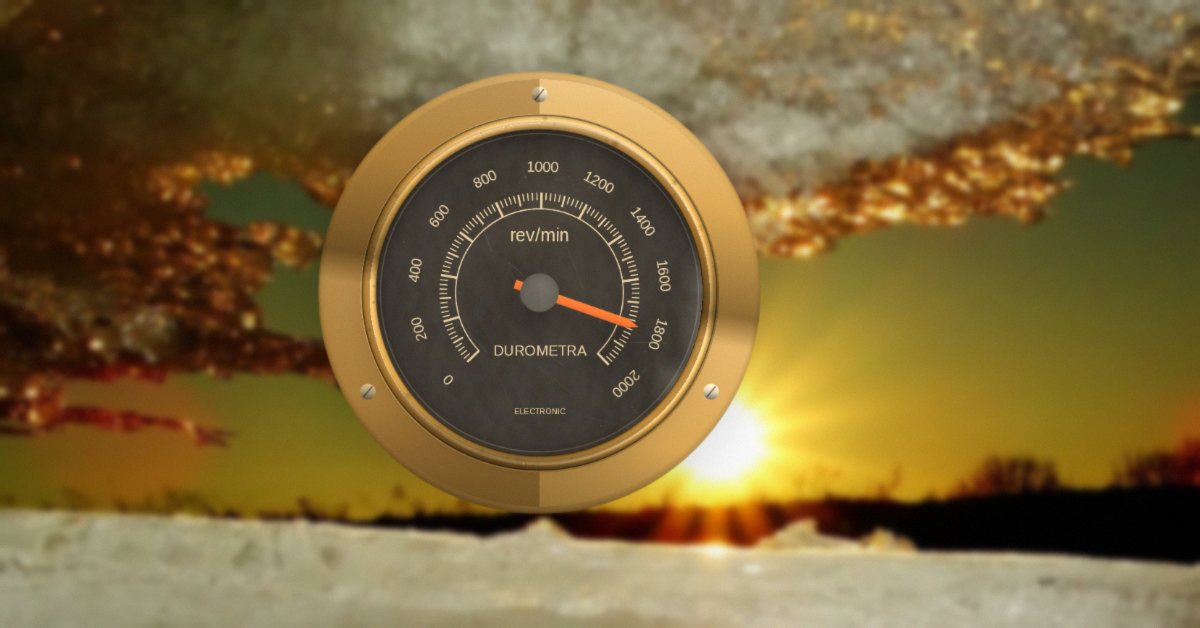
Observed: 1800 (rpm)
